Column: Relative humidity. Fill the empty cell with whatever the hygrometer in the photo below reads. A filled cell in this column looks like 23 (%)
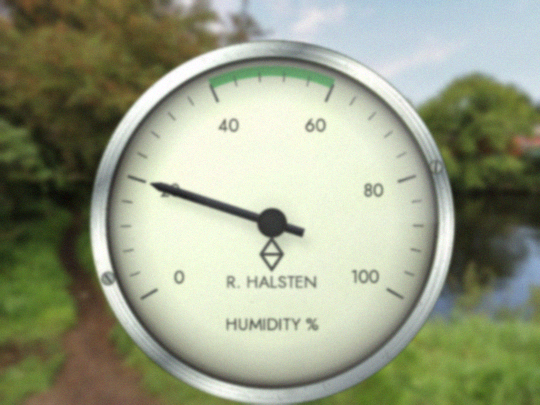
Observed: 20 (%)
